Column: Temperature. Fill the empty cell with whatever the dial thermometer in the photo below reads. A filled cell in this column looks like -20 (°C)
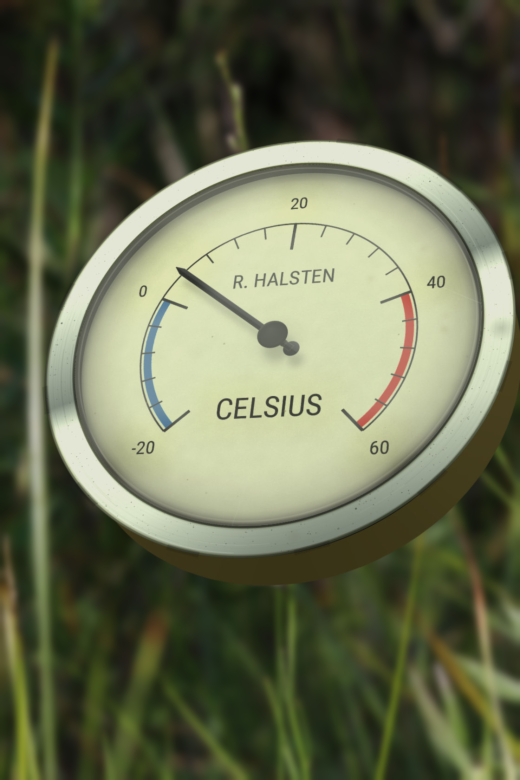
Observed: 4 (°C)
